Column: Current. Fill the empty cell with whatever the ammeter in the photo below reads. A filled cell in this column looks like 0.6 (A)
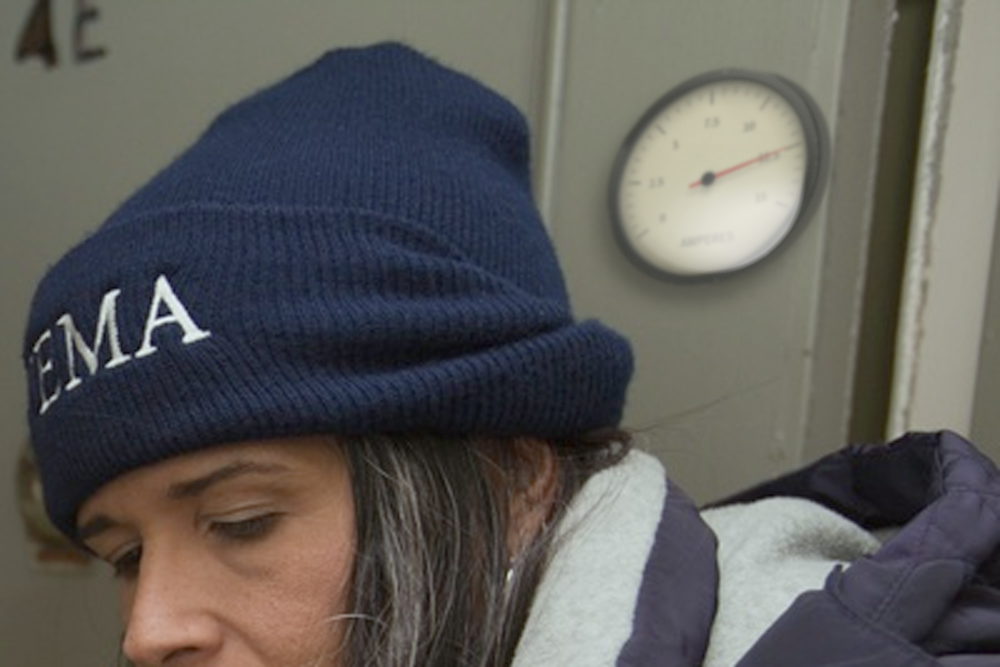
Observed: 12.5 (A)
